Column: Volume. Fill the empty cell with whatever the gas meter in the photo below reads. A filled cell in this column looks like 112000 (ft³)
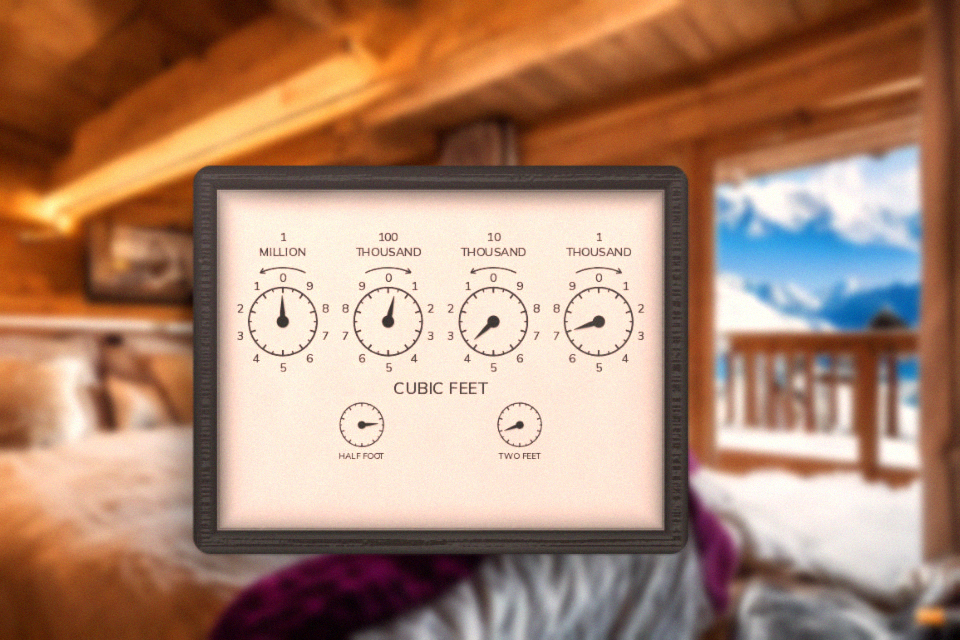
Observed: 3700 (ft³)
